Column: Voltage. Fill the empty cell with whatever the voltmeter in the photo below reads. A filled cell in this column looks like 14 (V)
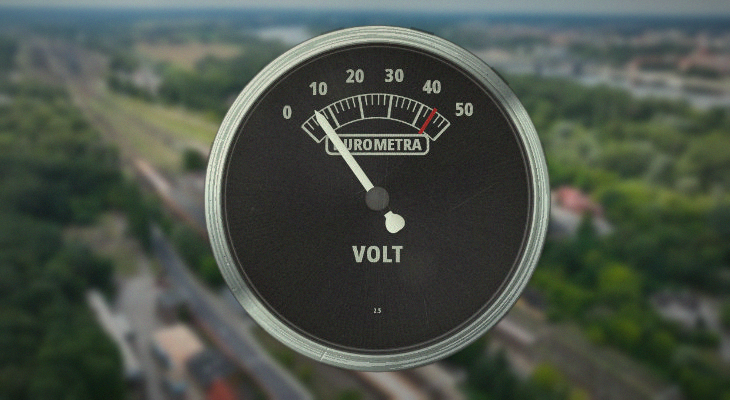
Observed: 6 (V)
